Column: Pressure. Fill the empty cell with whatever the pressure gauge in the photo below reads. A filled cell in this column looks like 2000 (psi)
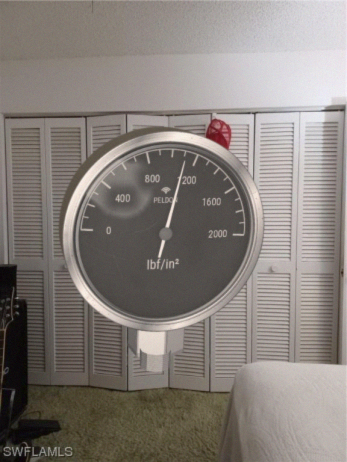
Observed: 1100 (psi)
